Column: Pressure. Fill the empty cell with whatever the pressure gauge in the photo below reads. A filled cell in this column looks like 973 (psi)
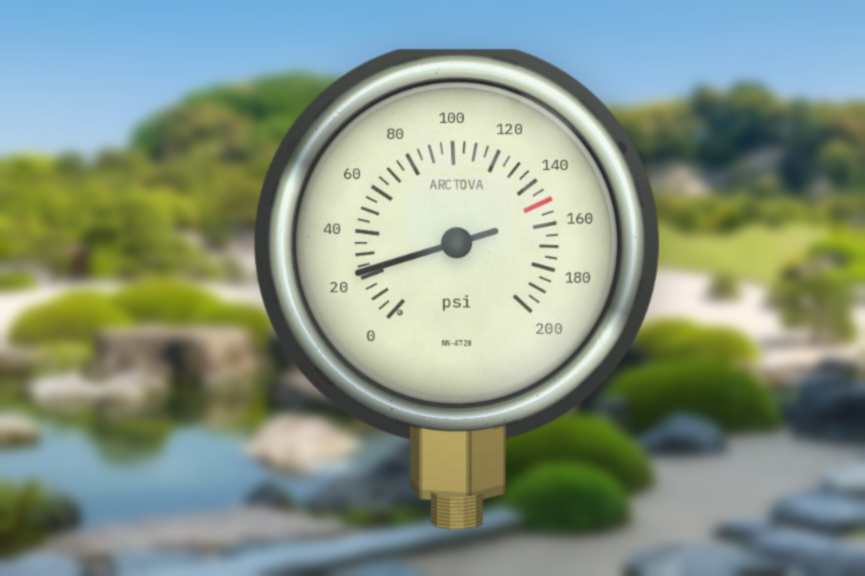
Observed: 22.5 (psi)
